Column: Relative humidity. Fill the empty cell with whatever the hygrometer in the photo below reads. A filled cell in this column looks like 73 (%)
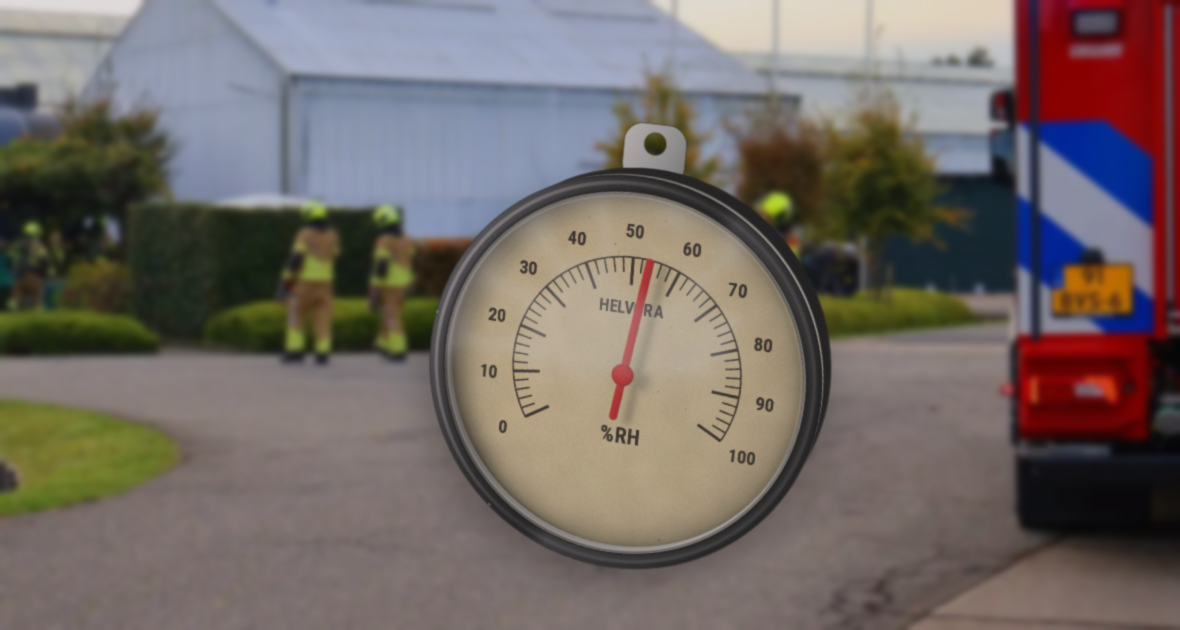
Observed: 54 (%)
